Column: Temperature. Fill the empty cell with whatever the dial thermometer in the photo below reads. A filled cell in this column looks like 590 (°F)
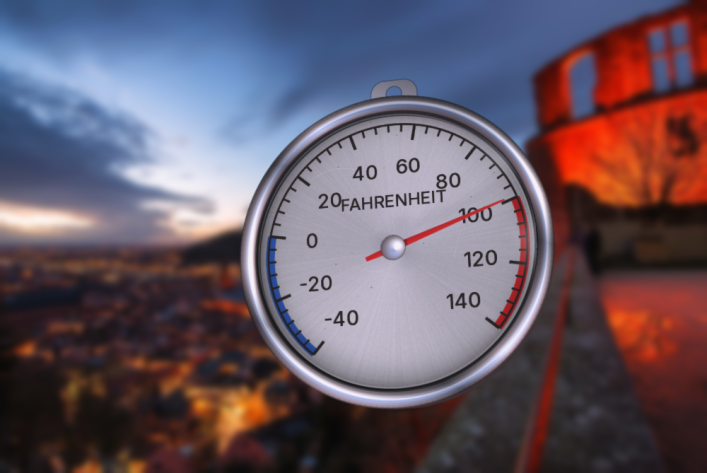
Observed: 100 (°F)
